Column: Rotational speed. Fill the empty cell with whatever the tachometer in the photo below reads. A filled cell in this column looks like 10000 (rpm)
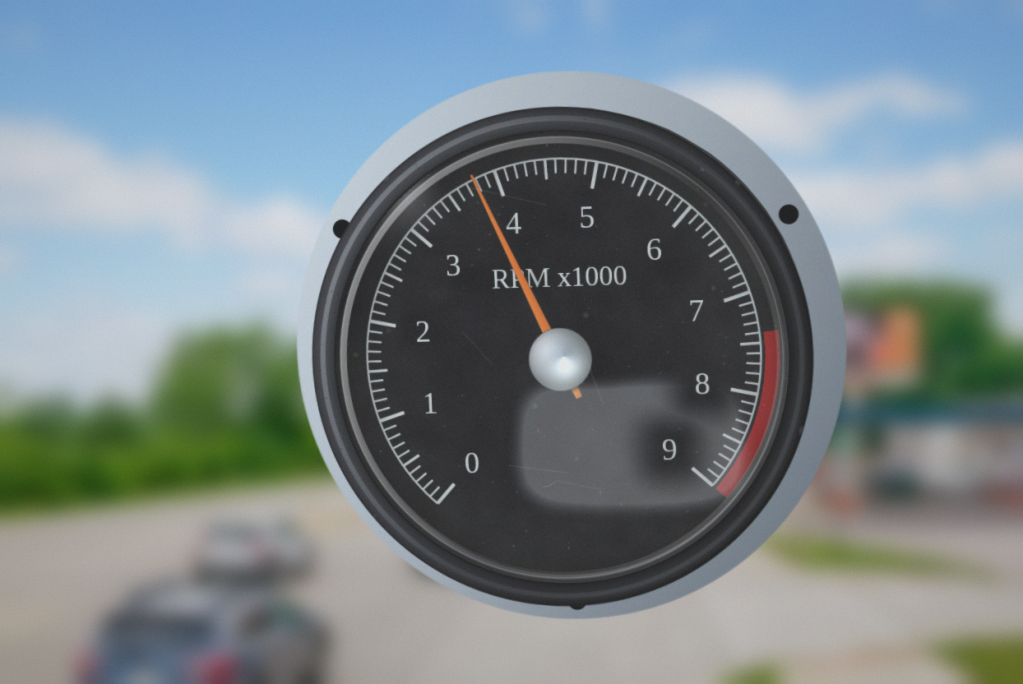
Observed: 3800 (rpm)
